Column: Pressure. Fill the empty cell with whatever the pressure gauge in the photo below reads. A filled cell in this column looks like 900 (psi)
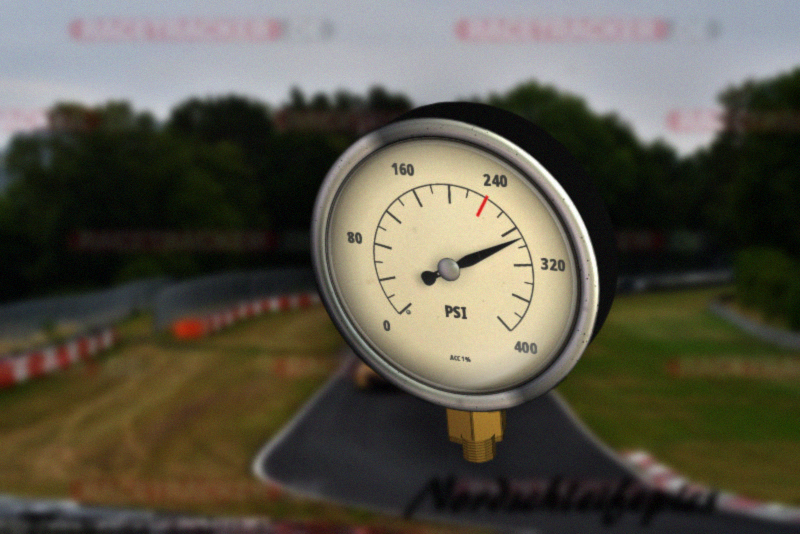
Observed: 290 (psi)
